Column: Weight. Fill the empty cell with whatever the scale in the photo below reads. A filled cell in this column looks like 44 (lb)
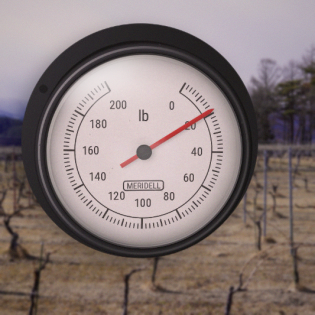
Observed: 18 (lb)
